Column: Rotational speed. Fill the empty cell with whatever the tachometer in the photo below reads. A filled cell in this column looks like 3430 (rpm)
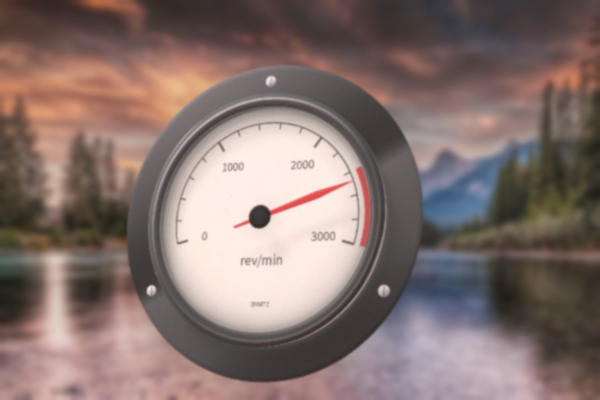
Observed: 2500 (rpm)
